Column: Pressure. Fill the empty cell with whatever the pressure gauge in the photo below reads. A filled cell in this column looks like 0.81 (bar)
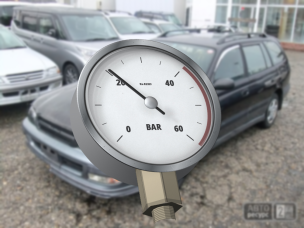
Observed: 20 (bar)
